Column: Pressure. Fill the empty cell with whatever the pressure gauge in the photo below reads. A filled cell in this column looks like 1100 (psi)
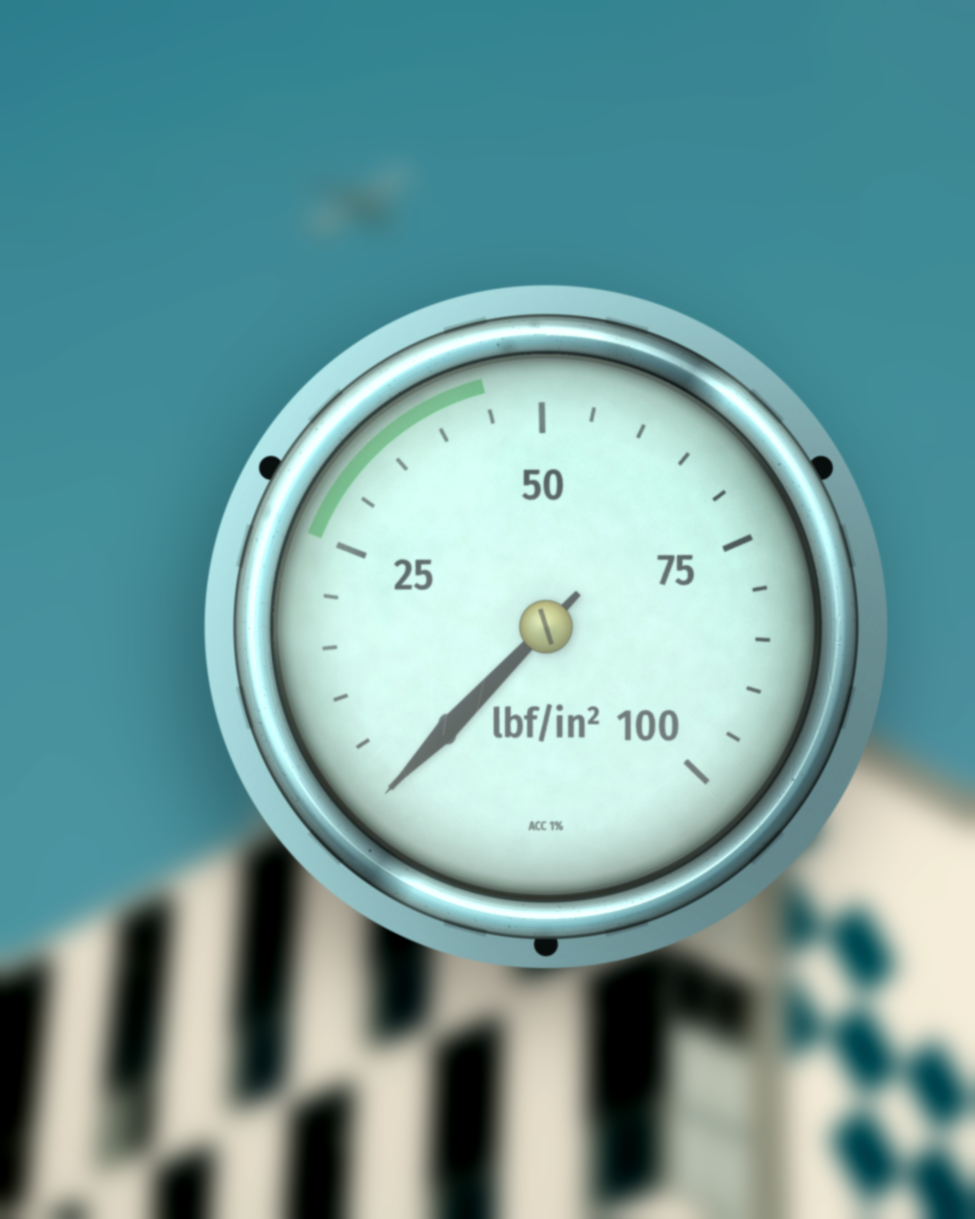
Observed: 0 (psi)
